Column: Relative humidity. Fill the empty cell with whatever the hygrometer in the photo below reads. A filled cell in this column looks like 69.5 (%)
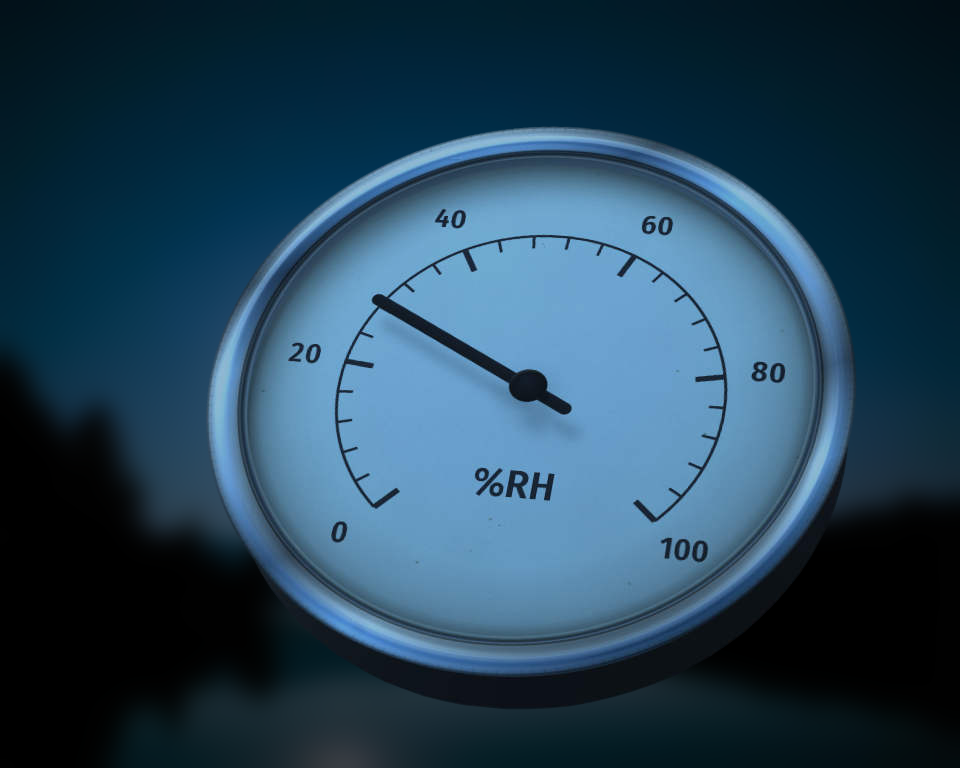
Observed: 28 (%)
